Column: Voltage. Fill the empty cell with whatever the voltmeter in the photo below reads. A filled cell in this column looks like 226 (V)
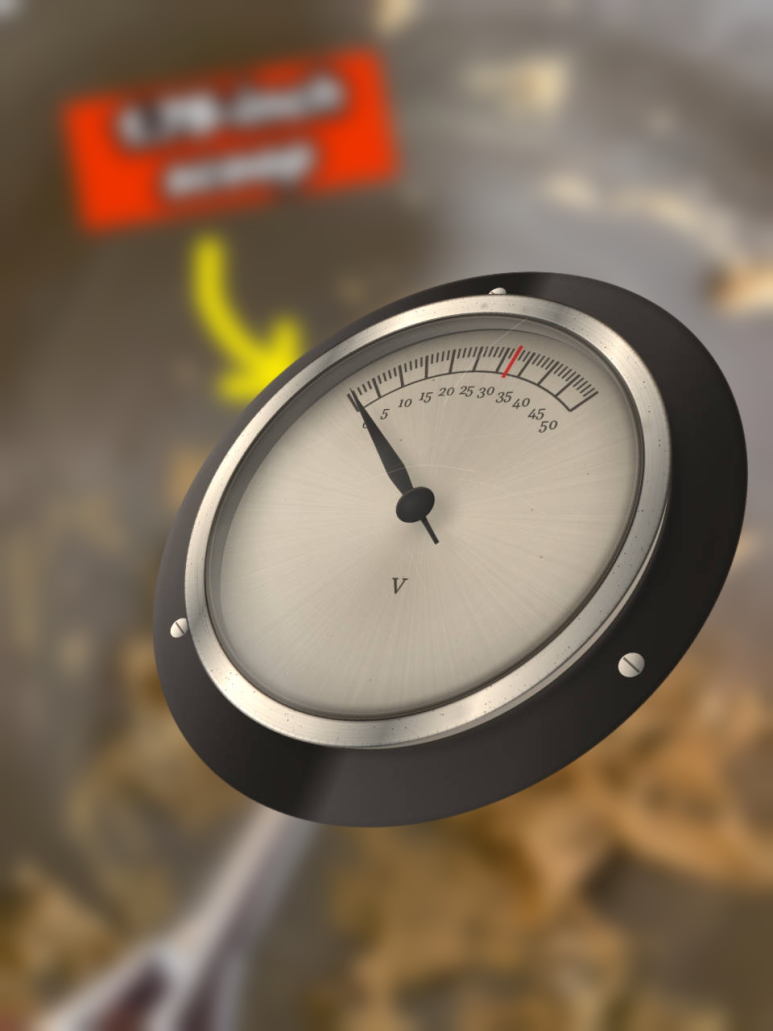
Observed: 1 (V)
